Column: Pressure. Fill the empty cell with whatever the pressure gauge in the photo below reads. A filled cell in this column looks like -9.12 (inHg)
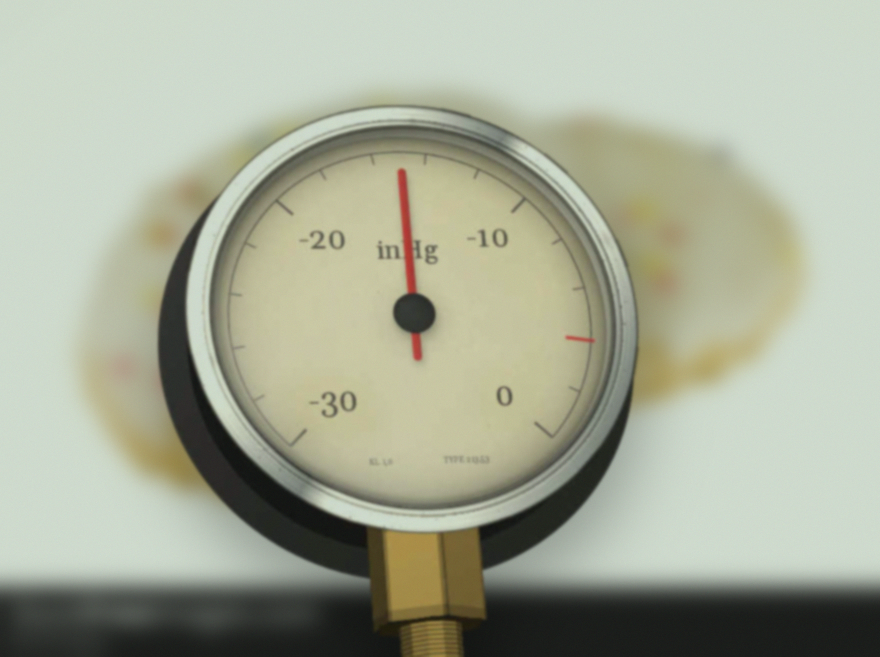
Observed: -15 (inHg)
